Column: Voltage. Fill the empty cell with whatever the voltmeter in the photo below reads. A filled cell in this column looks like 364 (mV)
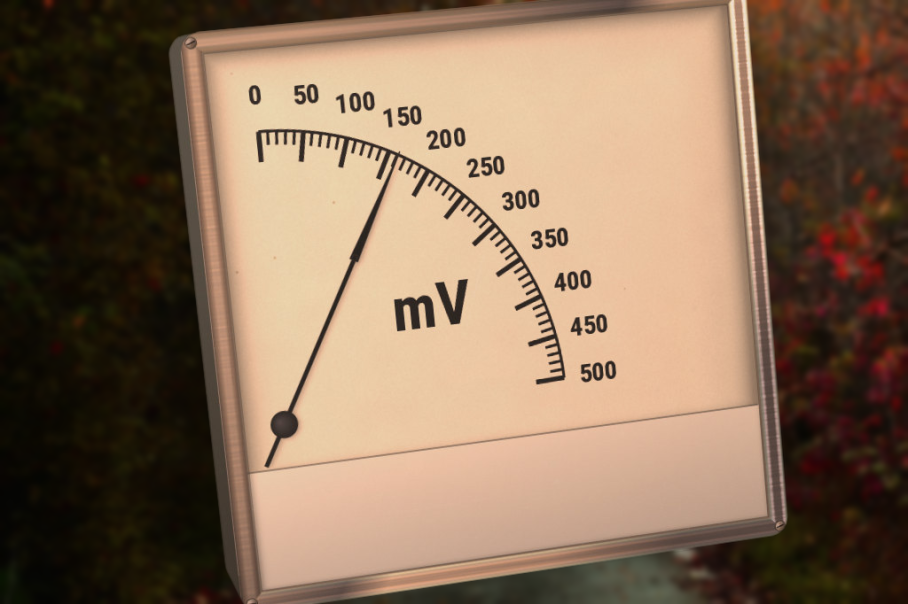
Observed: 160 (mV)
